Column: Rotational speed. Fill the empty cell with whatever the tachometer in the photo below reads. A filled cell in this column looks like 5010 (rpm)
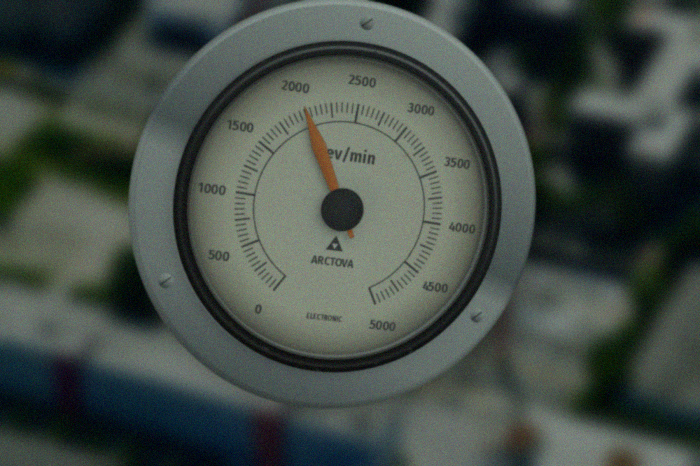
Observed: 2000 (rpm)
